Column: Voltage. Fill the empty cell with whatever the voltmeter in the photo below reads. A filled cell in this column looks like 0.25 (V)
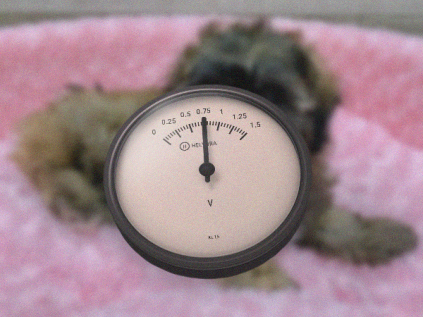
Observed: 0.75 (V)
